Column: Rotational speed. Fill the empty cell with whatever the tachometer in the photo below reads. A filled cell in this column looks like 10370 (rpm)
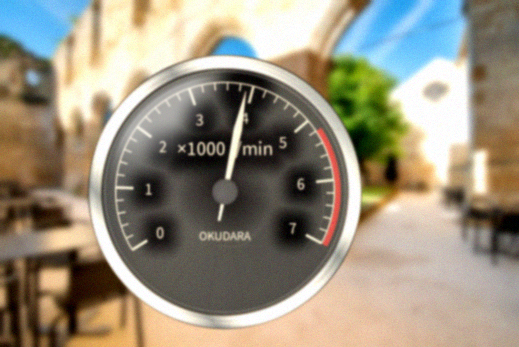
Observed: 3900 (rpm)
